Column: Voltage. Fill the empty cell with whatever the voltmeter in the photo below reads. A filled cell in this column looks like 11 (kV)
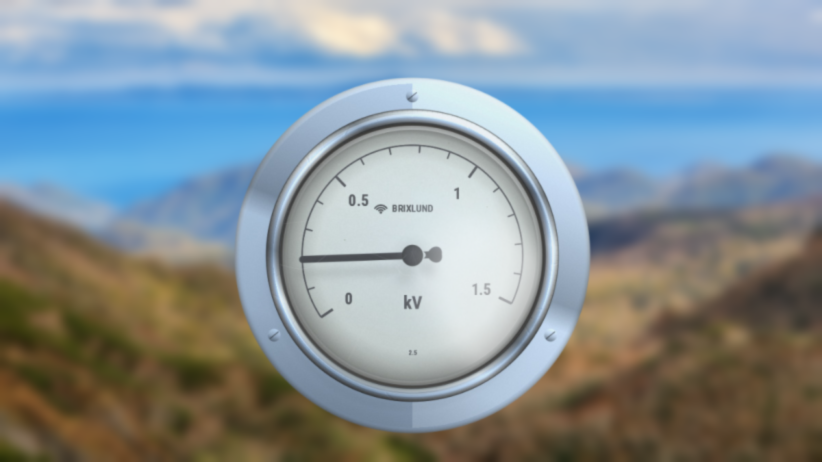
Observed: 0.2 (kV)
